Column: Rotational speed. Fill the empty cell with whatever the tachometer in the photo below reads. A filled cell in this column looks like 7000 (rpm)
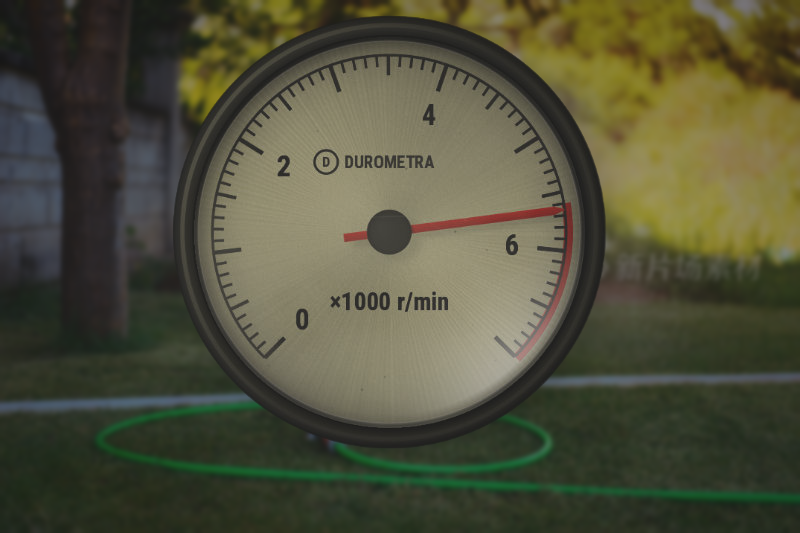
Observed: 5650 (rpm)
